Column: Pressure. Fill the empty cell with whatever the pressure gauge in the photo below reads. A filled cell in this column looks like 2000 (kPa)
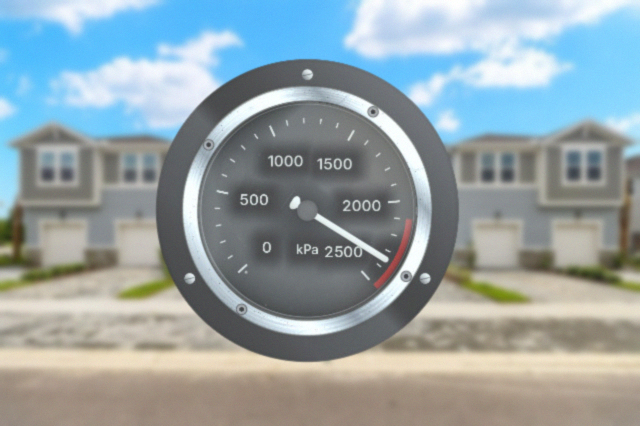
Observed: 2350 (kPa)
